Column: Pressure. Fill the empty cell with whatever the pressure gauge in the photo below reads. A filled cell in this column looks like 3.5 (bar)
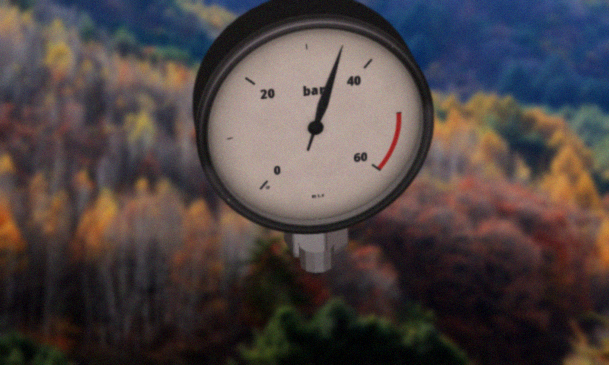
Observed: 35 (bar)
